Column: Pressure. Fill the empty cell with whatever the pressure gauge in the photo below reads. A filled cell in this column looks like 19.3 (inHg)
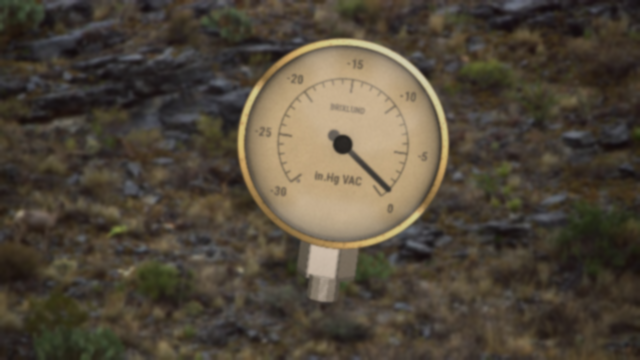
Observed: -1 (inHg)
